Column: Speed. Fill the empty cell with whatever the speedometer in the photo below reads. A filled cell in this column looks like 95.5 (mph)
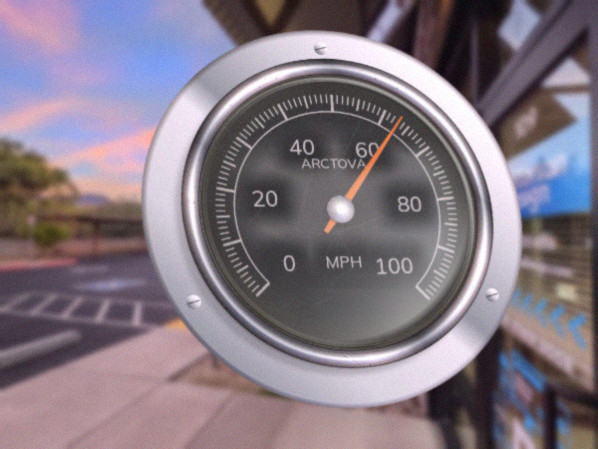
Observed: 63 (mph)
